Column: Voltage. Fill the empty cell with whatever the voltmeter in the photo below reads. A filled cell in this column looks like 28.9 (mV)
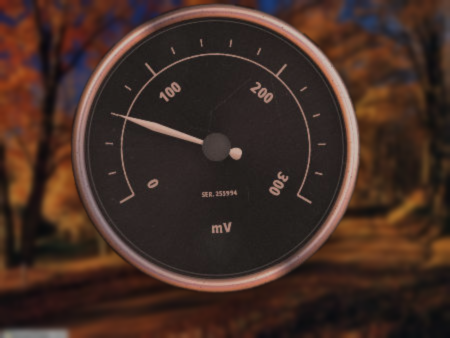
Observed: 60 (mV)
